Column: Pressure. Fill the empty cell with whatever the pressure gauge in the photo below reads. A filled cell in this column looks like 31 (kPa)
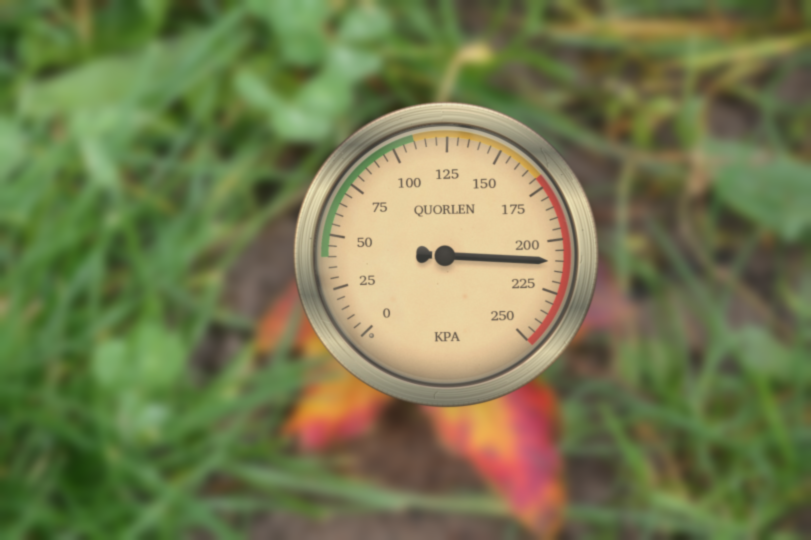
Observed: 210 (kPa)
